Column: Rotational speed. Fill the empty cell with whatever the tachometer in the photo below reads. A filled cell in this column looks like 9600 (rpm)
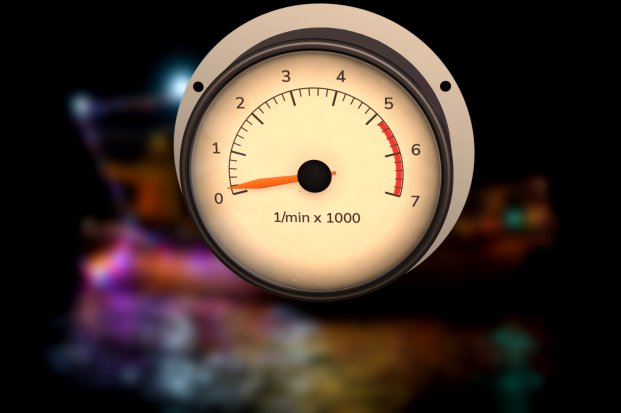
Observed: 200 (rpm)
